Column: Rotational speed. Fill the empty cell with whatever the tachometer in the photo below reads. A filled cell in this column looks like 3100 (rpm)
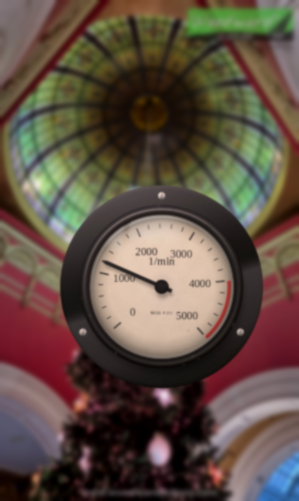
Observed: 1200 (rpm)
